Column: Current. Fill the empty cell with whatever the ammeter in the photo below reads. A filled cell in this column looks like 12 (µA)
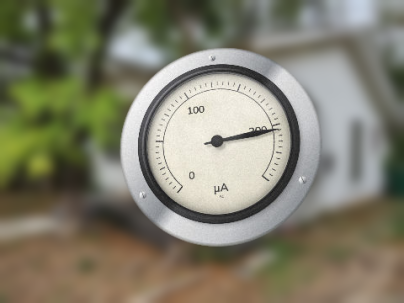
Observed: 205 (µA)
